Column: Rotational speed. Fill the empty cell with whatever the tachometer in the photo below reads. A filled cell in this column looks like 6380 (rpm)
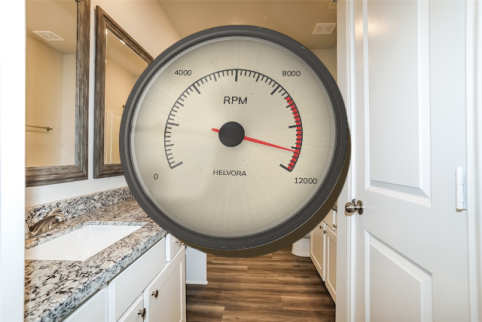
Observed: 11200 (rpm)
